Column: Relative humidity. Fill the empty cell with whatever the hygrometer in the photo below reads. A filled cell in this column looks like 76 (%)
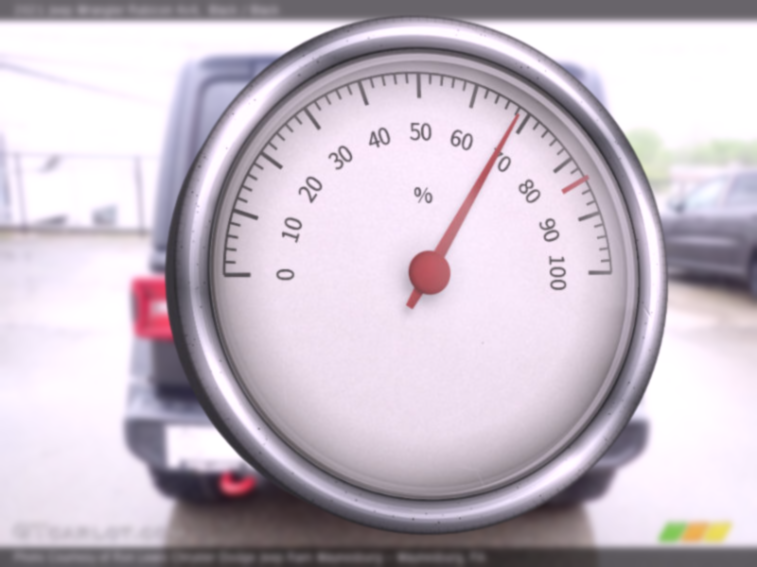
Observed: 68 (%)
